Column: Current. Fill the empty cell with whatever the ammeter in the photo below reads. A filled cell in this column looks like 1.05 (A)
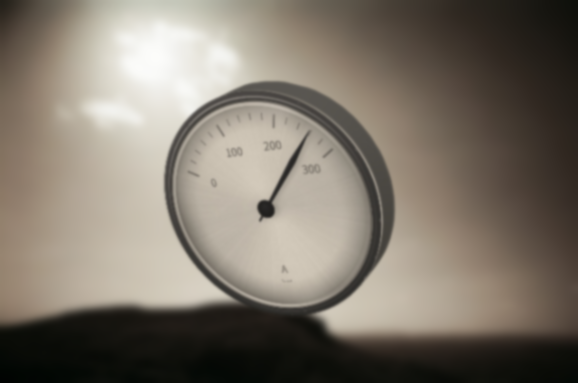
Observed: 260 (A)
